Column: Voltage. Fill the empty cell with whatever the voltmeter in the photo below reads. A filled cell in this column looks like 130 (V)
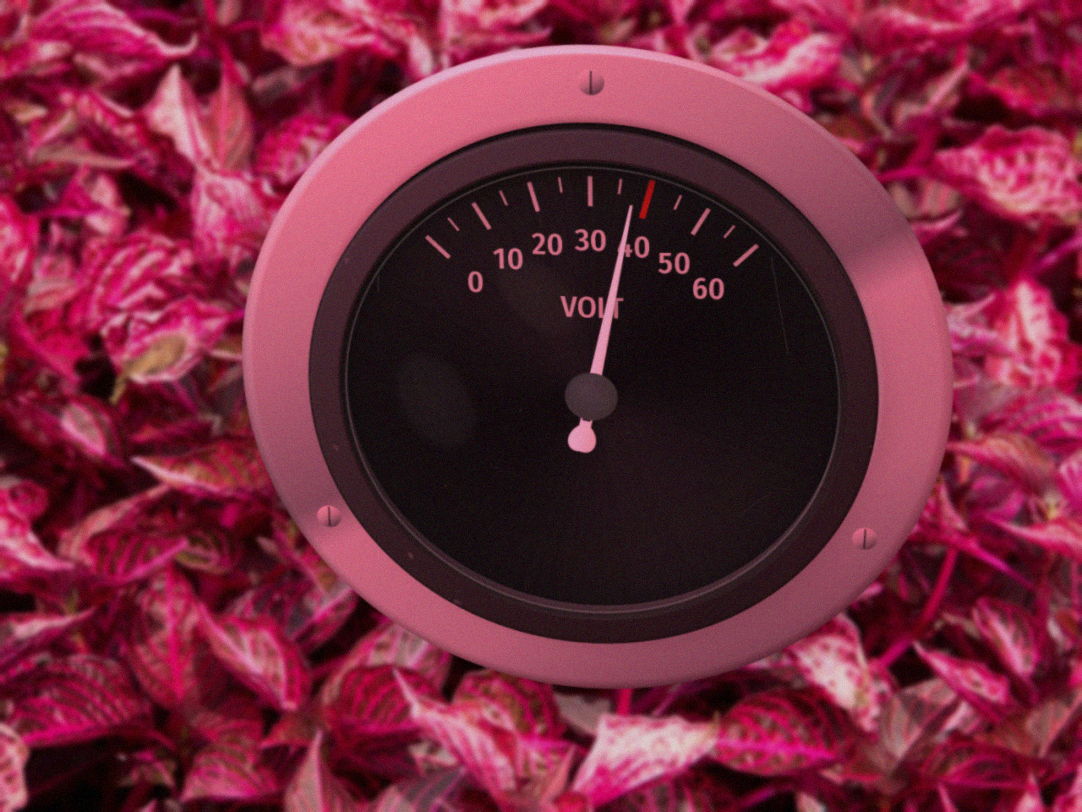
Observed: 37.5 (V)
